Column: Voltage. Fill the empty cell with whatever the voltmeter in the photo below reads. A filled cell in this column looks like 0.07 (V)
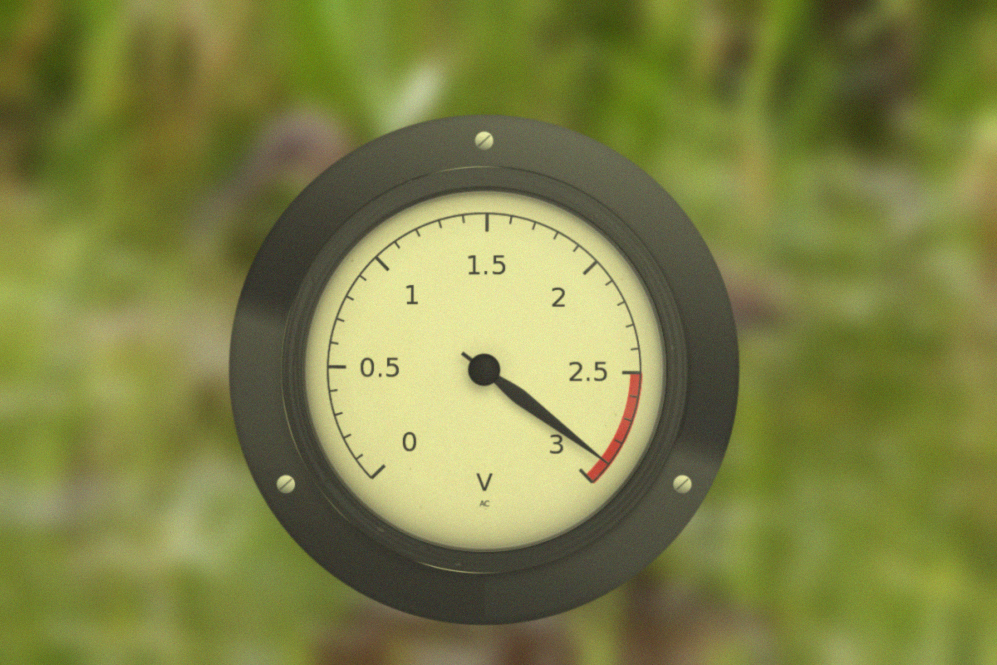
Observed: 2.9 (V)
